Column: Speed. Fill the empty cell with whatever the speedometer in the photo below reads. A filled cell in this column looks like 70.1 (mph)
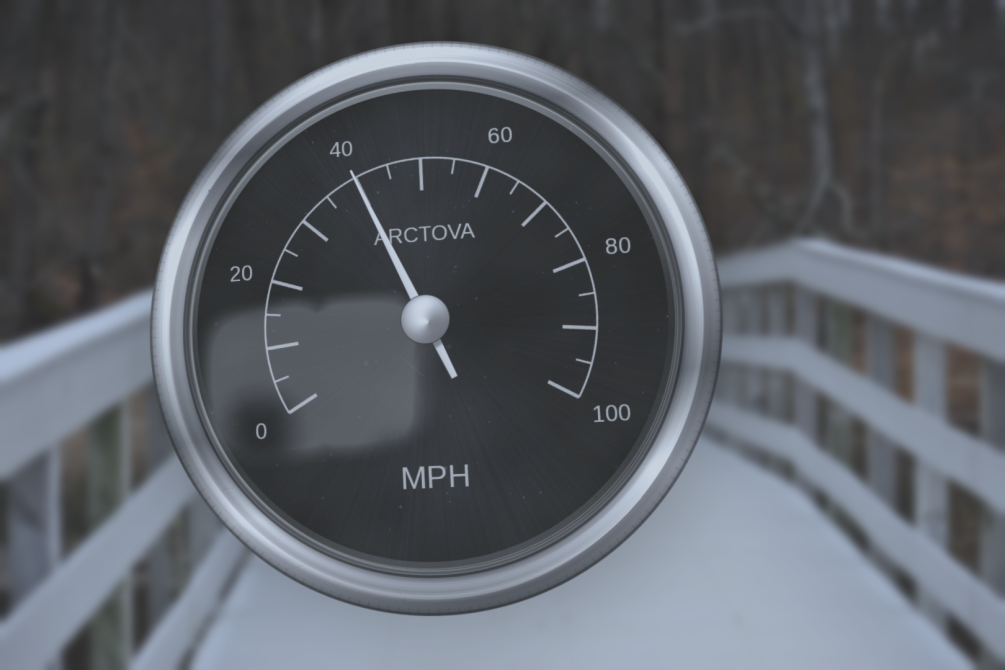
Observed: 40 (mph)
